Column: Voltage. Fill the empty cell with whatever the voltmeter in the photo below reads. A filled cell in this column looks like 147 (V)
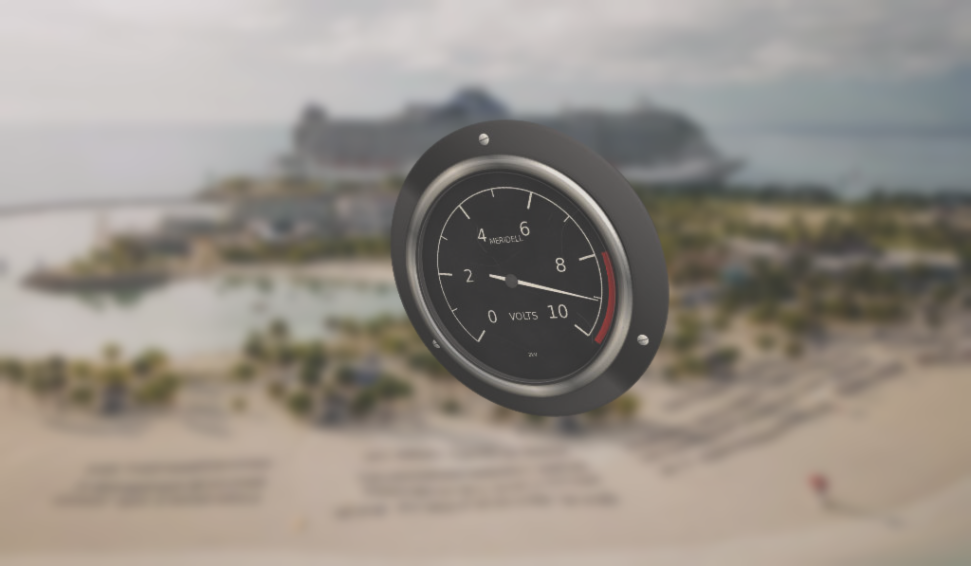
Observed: 9 (V)
